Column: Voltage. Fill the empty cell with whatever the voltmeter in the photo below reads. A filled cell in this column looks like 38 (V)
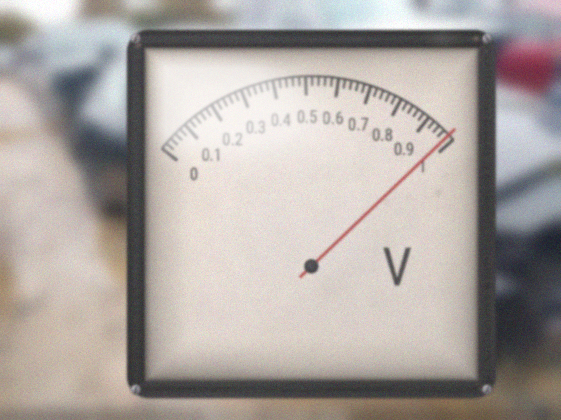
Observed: 0.98 (V)
